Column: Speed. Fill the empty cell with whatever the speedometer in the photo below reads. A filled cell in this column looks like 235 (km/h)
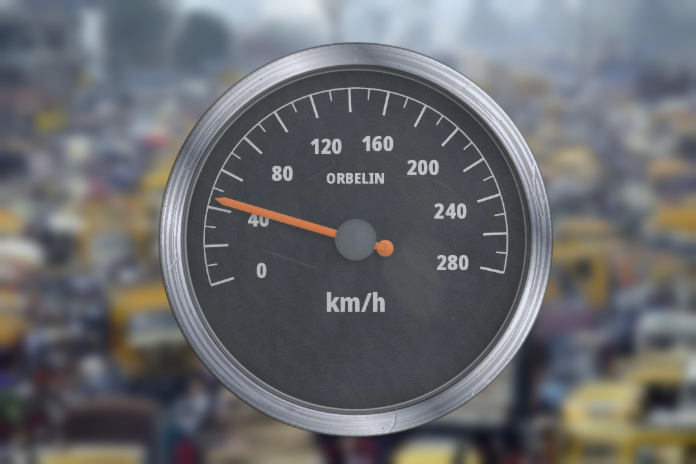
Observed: 45 (km/h)
